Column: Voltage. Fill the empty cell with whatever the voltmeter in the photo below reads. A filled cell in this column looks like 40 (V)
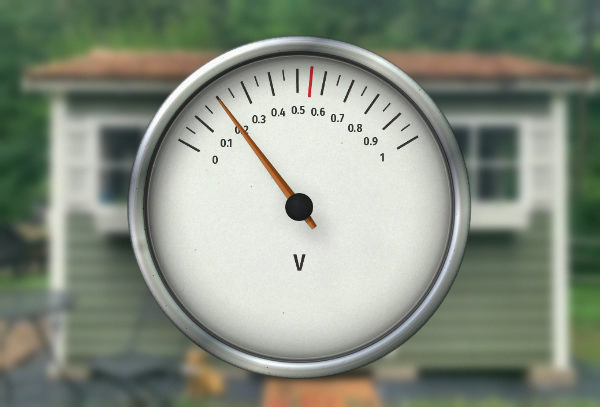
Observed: 0.2 (V)
